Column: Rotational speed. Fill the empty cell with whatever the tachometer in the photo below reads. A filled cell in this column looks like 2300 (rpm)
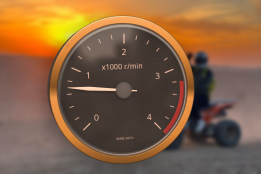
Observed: 700 (rpm)
